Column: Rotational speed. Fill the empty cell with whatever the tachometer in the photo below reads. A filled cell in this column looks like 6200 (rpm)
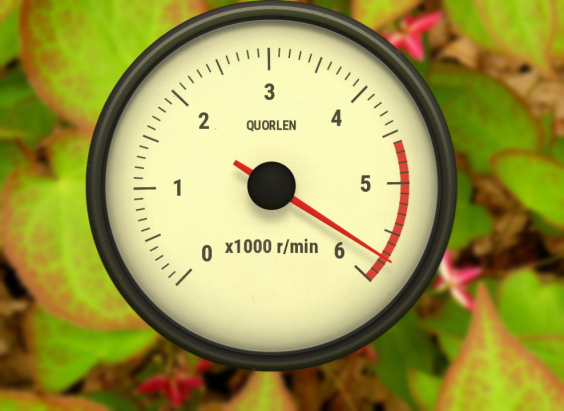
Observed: 5750 (rpm)
